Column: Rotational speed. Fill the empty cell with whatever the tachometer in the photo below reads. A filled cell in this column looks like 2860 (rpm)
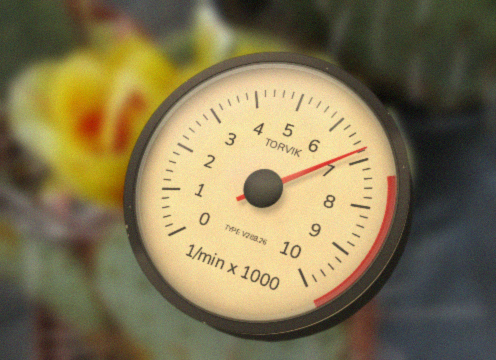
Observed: 6800 (rpm)
